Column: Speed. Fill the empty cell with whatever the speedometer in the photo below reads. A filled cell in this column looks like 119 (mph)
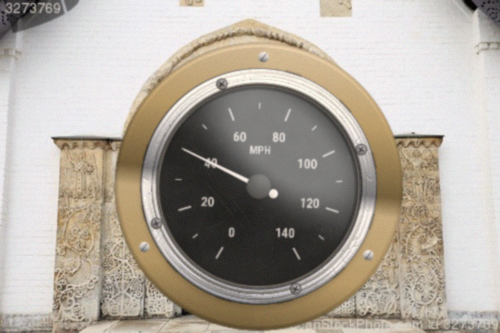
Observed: 40 (mph)
